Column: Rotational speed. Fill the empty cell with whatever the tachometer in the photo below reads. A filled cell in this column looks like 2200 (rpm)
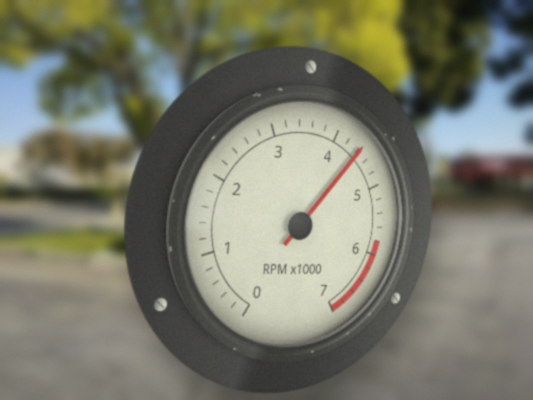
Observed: 4400 (rpm)
